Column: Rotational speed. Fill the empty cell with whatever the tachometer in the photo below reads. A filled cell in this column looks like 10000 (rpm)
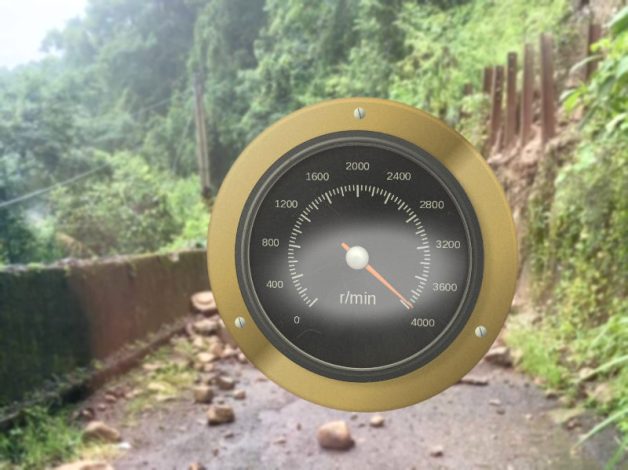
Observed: 3950 (rpm)
